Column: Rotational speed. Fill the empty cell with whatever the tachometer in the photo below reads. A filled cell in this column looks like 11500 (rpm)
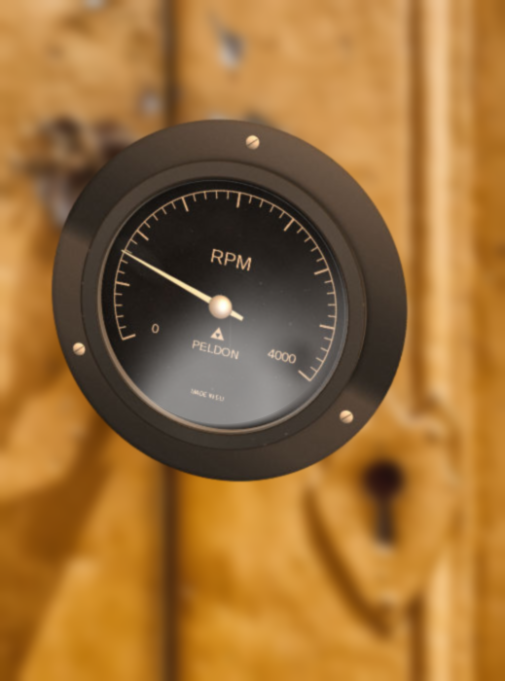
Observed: 800 (rpm)
